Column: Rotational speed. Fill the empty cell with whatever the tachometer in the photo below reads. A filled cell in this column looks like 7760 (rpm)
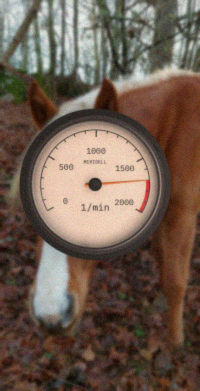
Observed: 1700 (rpm)
